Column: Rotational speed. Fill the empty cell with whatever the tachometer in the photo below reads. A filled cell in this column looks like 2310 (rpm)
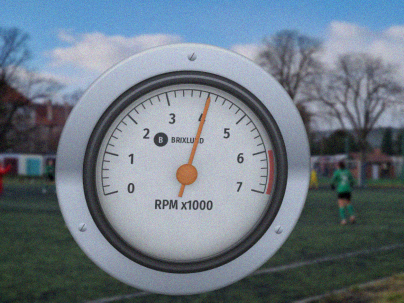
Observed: 4000 (rpm)
